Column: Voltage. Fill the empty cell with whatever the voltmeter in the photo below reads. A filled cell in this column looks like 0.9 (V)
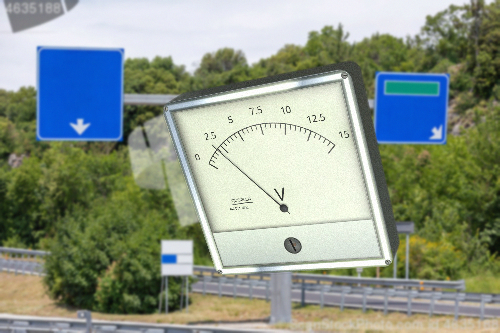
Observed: 2 (V)
